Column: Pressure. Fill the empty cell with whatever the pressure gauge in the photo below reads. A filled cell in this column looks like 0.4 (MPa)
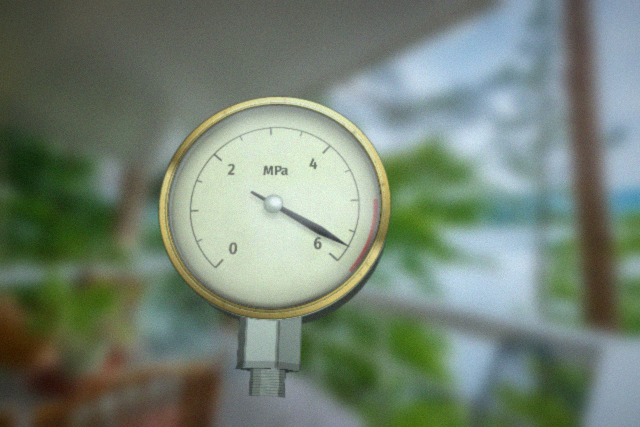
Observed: 5.75 (MPa)
